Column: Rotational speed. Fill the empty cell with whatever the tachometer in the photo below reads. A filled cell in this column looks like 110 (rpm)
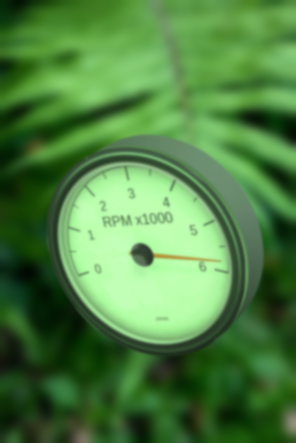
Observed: 5750 (rpm)
